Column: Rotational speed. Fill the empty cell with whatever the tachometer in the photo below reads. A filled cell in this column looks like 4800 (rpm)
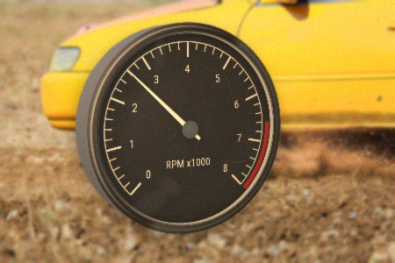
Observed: 2600 (rpm)
